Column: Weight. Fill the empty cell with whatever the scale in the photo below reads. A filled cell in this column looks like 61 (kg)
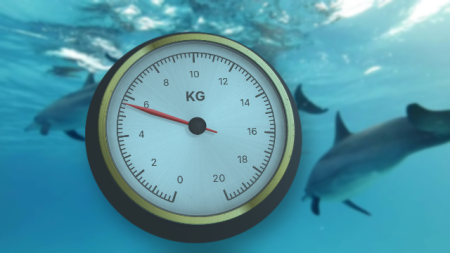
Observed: 5.6 (kg)
